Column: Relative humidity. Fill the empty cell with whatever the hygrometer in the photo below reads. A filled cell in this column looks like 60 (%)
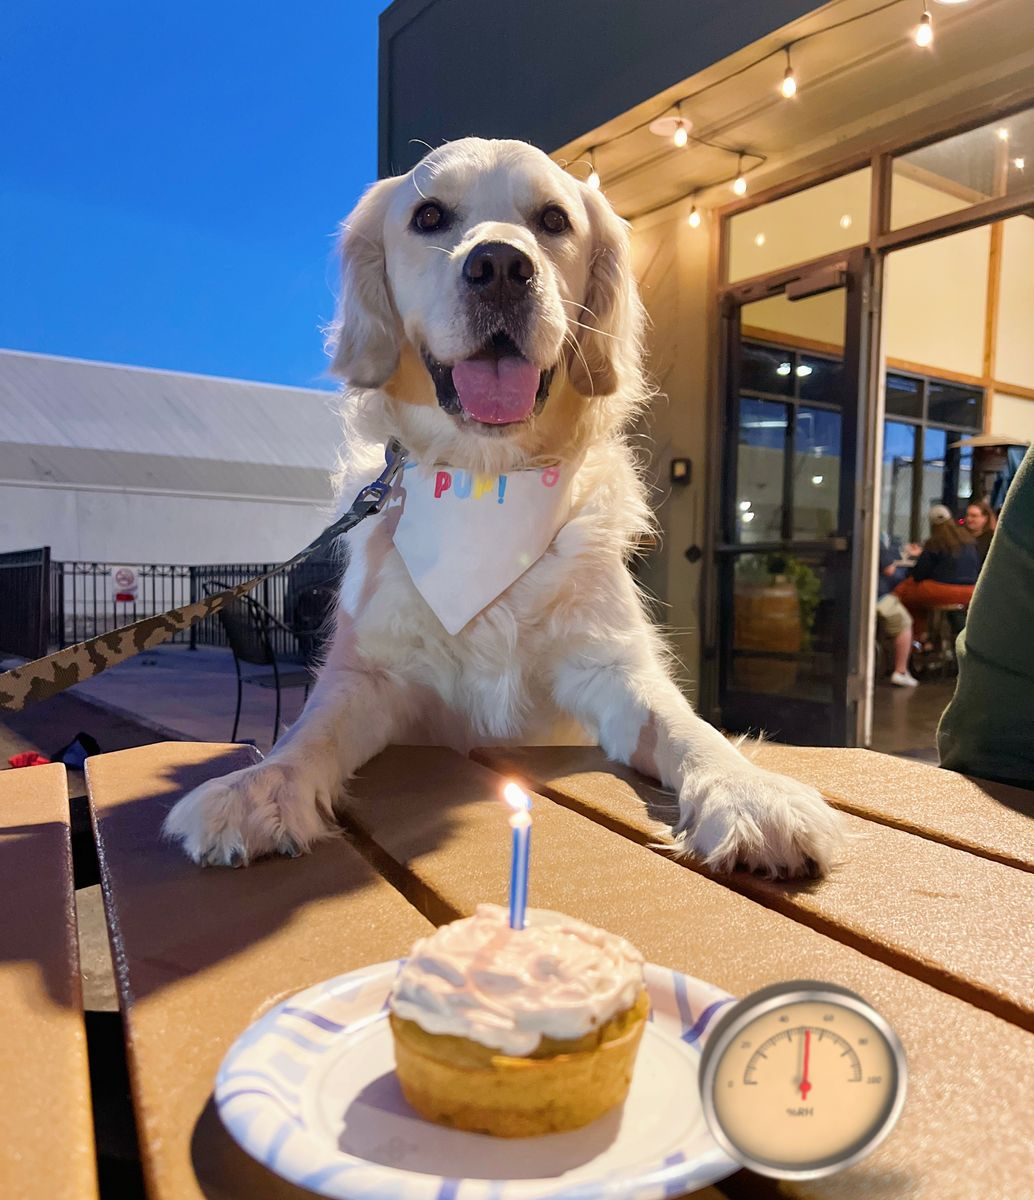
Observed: 50 (%)
